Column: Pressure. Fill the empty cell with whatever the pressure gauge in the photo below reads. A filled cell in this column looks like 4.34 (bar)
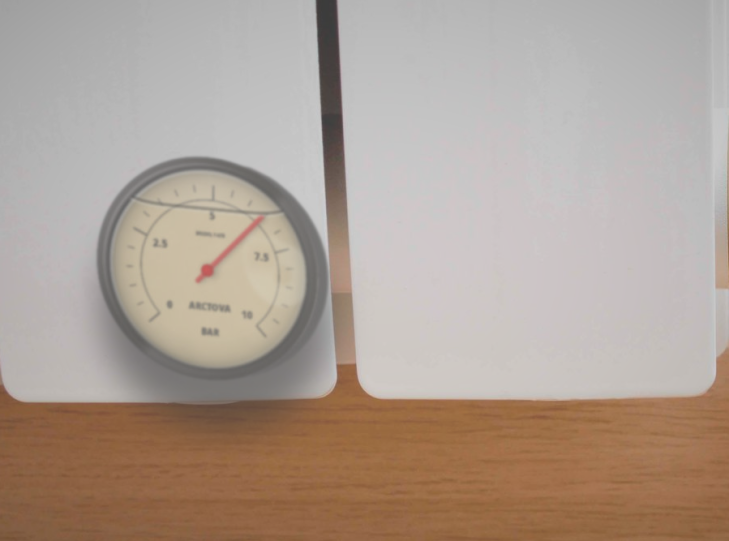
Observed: 6.5 (bar)
